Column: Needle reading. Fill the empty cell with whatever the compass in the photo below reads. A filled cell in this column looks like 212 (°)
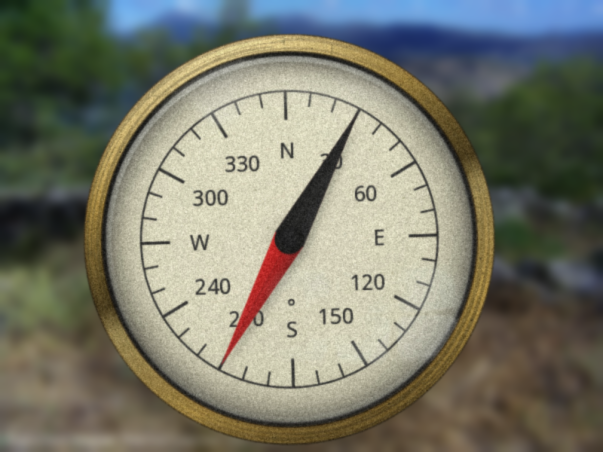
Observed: 210 (°)
